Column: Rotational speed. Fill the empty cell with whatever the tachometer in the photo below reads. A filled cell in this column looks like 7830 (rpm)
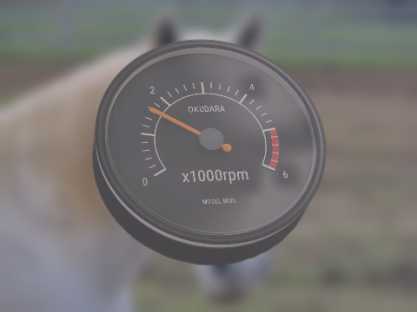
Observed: 1600 (rpm)
